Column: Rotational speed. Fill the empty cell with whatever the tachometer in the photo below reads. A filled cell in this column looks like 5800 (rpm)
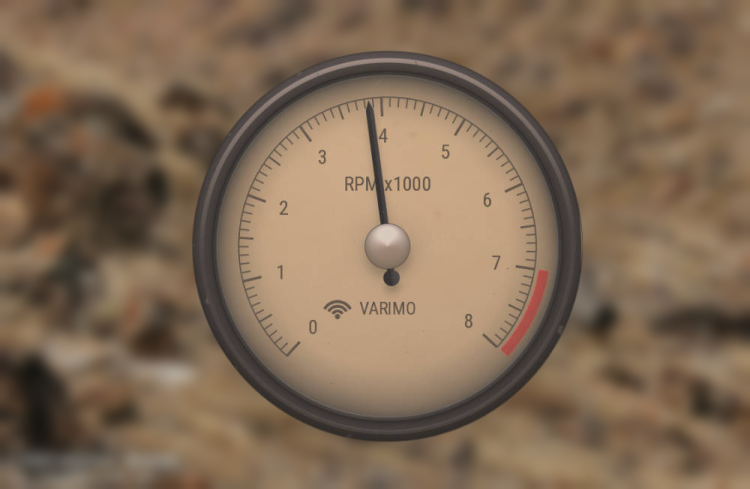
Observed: 3850 (rpm)
